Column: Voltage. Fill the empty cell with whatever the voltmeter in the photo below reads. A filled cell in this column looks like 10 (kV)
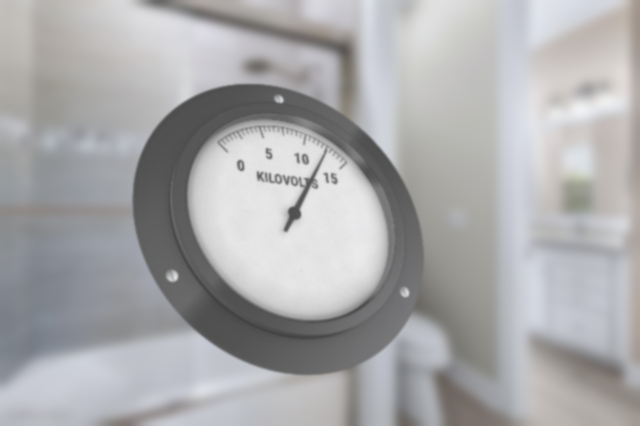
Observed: 12.5 (kV)
